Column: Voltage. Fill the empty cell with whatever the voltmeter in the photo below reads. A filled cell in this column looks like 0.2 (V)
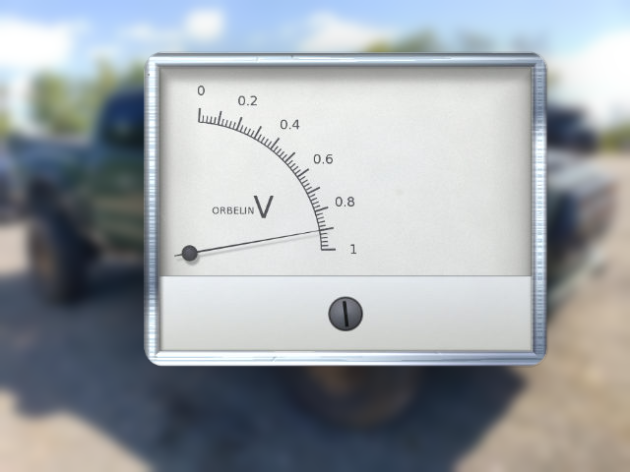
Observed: 0.9 (V)
